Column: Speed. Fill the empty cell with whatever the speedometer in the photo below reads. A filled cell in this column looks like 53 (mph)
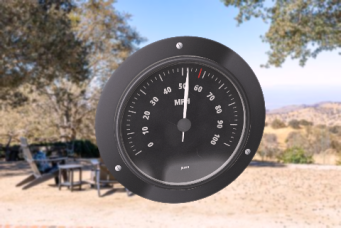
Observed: 52 (mph)
